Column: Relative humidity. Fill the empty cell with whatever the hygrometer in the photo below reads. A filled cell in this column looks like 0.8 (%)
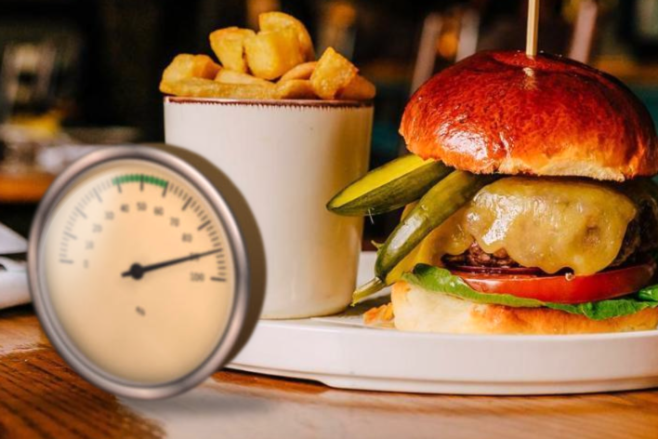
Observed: 90 (%)
